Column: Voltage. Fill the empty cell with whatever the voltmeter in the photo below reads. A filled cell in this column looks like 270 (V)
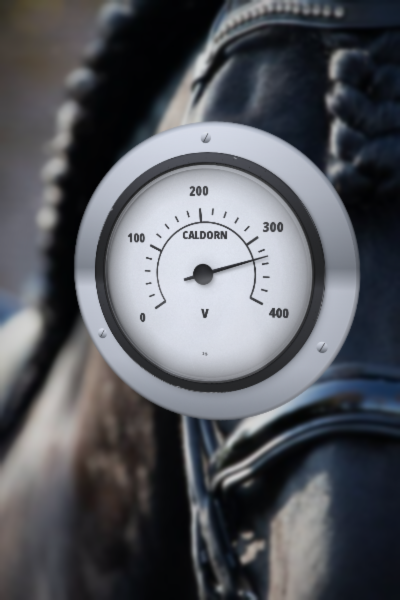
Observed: 330 (V)
